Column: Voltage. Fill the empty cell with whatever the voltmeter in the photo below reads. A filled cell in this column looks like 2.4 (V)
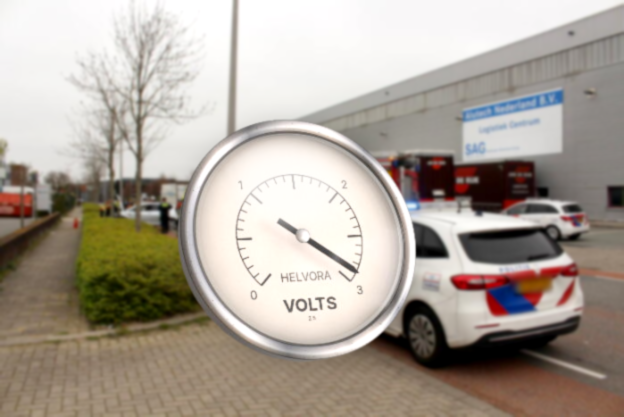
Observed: 2.9 (V)
